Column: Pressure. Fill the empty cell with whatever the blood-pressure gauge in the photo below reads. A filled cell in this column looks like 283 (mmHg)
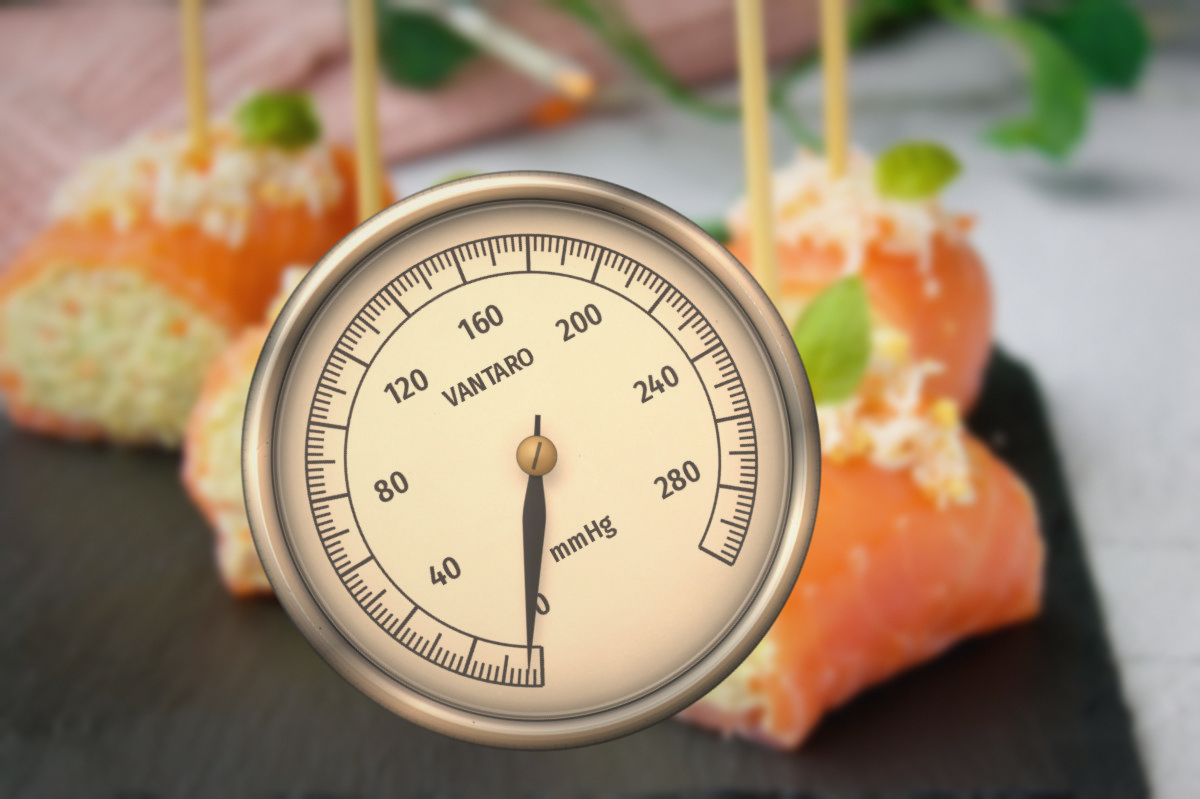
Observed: 4 (mmHg)
